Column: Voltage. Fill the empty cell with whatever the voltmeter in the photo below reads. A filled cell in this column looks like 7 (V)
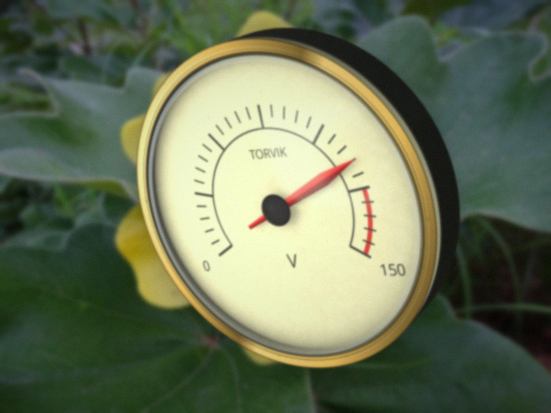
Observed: 115 (V)
